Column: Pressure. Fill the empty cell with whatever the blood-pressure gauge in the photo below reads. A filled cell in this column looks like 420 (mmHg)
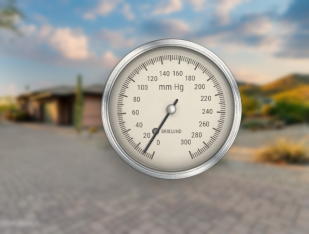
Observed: 10 (mmHg)
